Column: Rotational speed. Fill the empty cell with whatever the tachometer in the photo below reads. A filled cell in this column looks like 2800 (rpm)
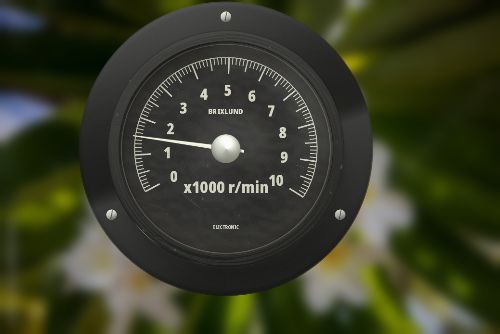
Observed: 1500 (rpm)
